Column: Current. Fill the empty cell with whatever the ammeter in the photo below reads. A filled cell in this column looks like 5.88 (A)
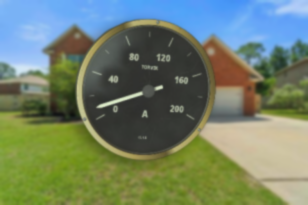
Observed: 10 (A)
